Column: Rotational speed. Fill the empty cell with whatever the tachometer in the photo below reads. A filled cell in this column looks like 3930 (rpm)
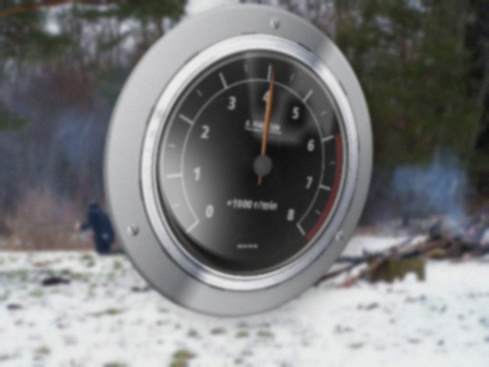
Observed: 4000 (rpm)
